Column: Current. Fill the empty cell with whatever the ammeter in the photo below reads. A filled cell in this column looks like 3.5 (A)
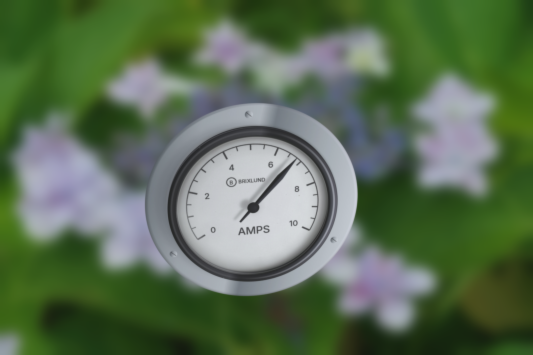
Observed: 6.75 (A)
